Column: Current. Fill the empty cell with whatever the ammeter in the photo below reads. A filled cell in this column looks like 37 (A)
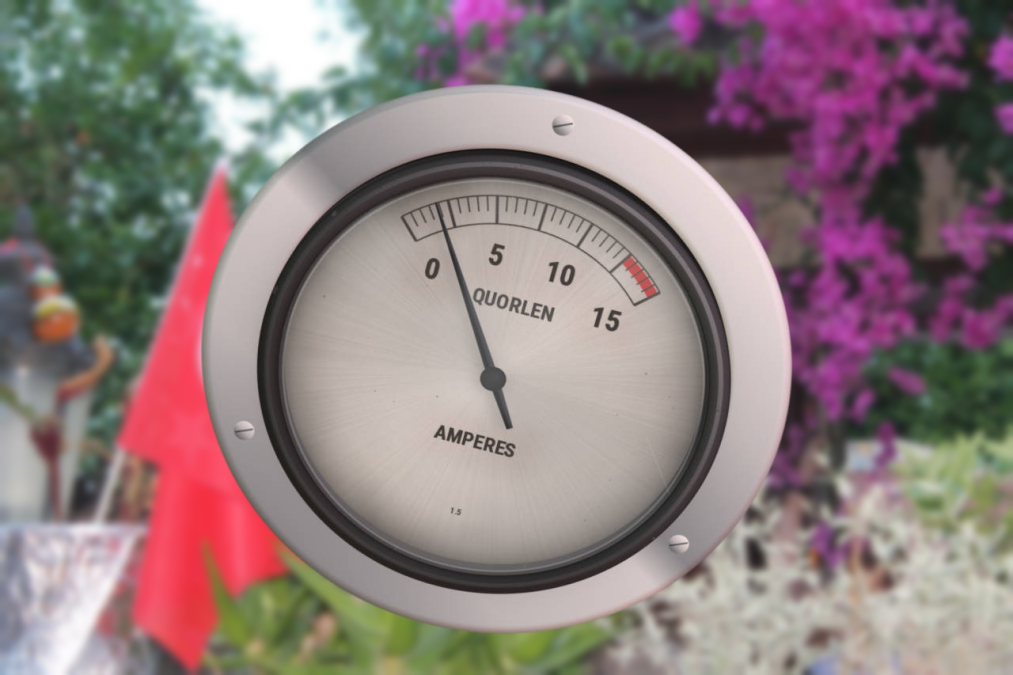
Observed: 2 (A)
